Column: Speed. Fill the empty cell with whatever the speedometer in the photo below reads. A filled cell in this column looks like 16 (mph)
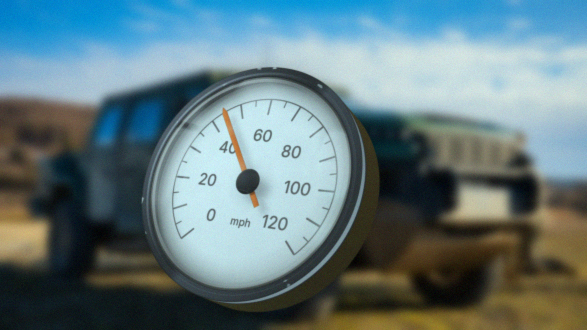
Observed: 45 (mph)
